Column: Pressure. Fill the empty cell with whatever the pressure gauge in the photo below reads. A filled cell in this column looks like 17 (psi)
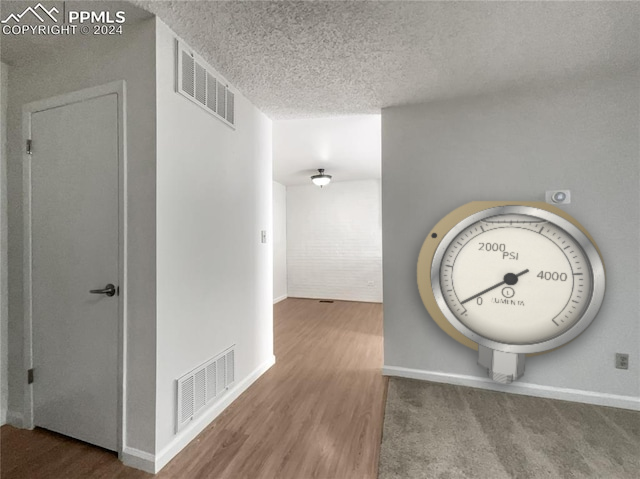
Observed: 200 (psi)
